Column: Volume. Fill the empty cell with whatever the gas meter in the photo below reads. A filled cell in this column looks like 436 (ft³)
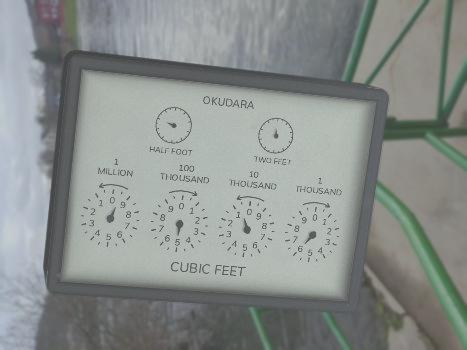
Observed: 950600 (ft³)
